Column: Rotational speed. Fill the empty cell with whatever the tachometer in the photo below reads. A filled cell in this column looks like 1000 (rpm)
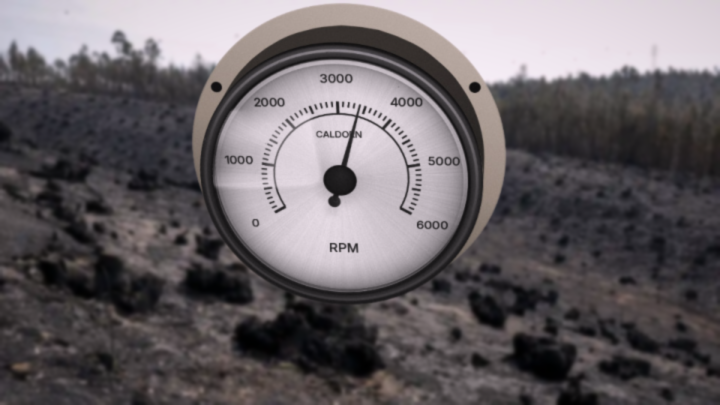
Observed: 3400 (rpm)
